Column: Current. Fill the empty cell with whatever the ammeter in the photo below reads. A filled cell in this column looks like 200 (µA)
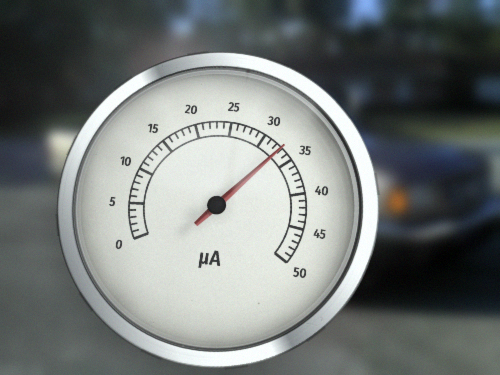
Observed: 33 (µA)
